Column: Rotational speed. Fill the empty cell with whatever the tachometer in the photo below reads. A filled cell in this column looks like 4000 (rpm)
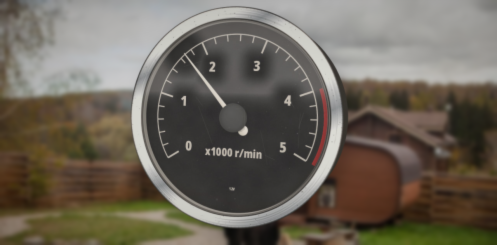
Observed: 1700 (rpm)
